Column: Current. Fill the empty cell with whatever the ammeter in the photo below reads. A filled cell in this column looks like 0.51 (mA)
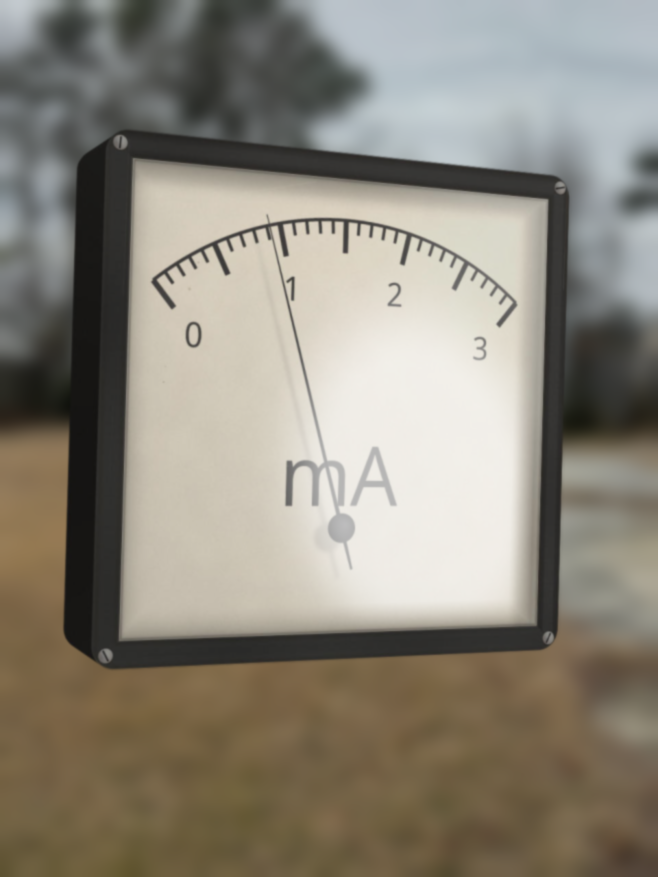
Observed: 0.9 (mA)
